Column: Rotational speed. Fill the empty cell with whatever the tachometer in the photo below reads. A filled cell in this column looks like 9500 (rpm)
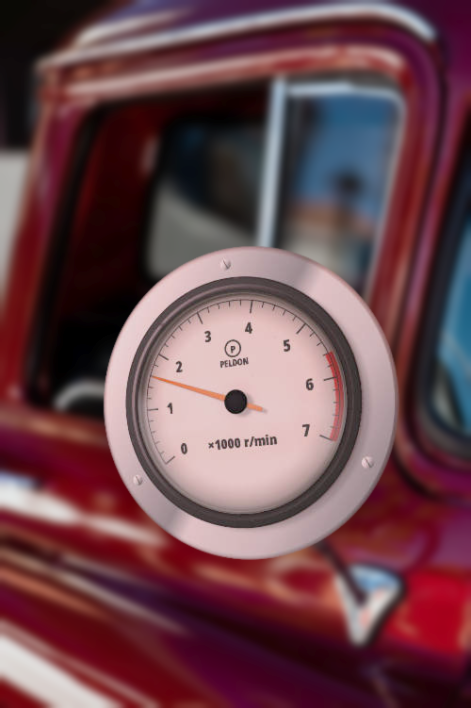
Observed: 1600 (rpm)
